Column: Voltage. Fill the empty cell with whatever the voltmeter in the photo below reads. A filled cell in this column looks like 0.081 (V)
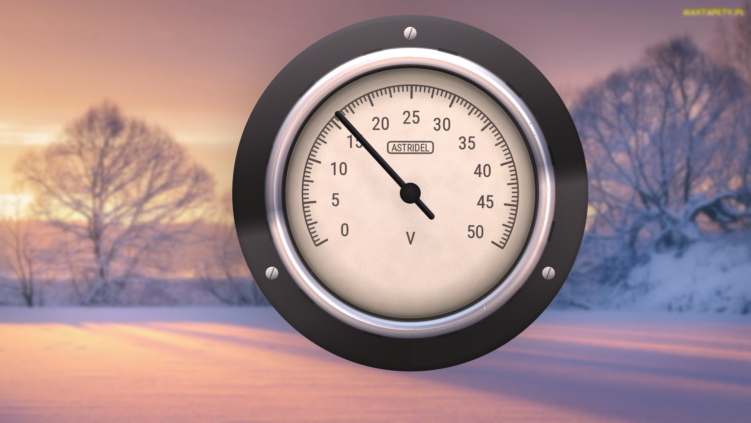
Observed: 16 (V)
